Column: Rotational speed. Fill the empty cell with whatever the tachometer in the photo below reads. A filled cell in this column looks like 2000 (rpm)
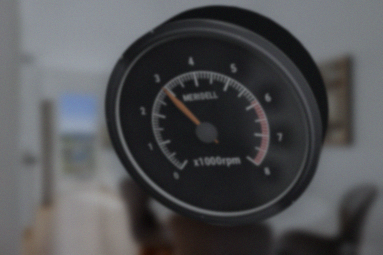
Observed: 3000 (rpm)
